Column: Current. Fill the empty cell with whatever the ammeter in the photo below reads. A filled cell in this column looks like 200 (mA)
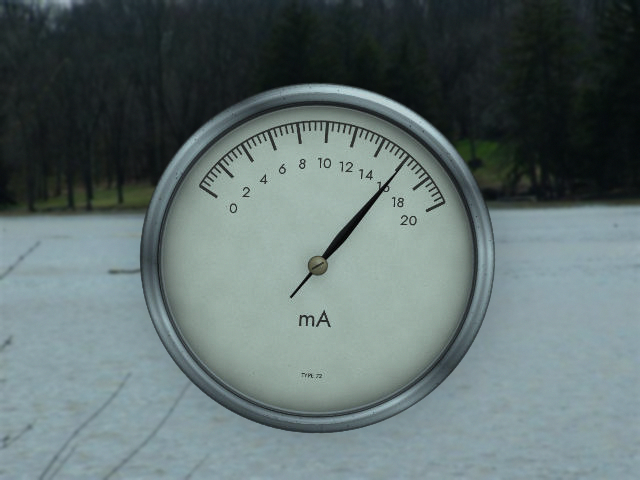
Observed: 16 (mA)
